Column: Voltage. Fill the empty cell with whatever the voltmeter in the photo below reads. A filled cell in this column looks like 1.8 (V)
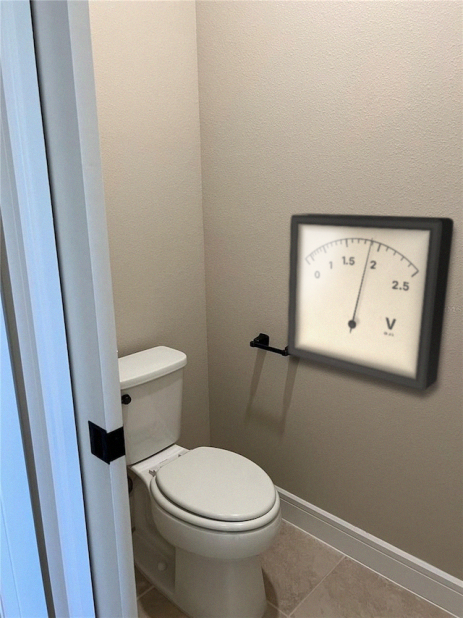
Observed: 1.9 (V)
